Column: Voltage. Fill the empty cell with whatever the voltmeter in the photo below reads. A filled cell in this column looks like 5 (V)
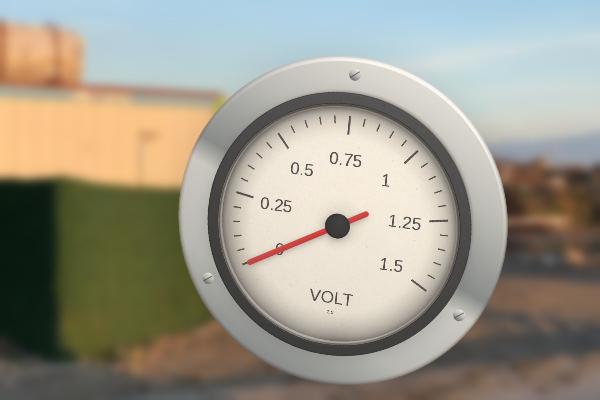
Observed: 0 (V)
